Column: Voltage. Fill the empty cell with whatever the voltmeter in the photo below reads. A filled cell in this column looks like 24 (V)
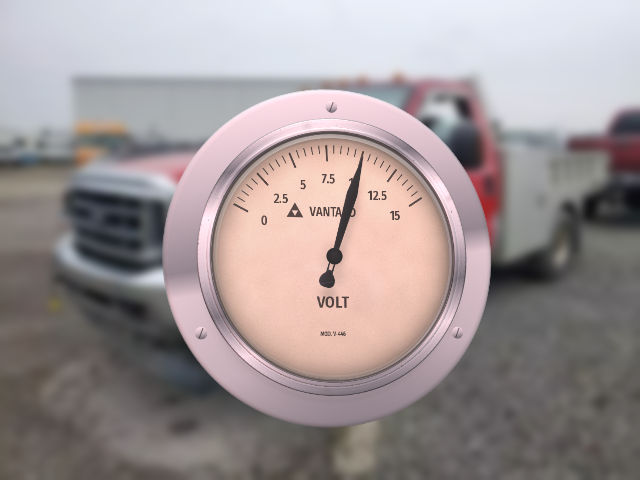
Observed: 10 (V)
